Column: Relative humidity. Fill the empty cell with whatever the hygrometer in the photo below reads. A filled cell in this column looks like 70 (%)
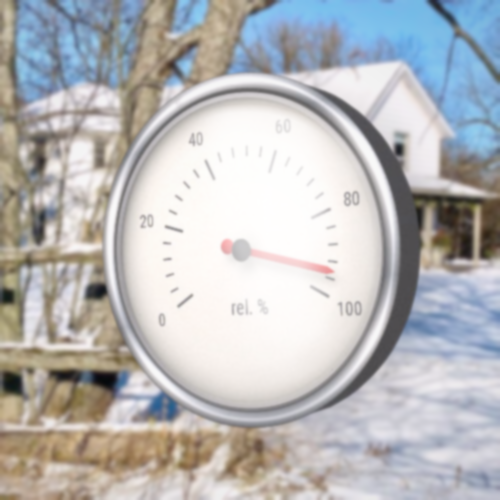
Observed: 94 (%)
